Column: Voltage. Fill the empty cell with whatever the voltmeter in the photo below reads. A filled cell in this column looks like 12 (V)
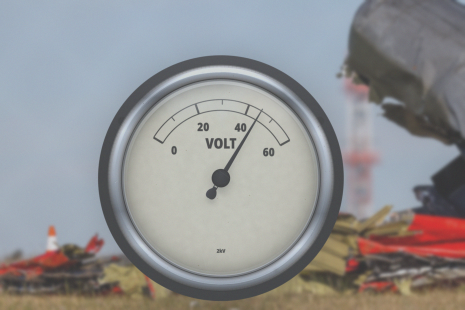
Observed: 45 (V)
